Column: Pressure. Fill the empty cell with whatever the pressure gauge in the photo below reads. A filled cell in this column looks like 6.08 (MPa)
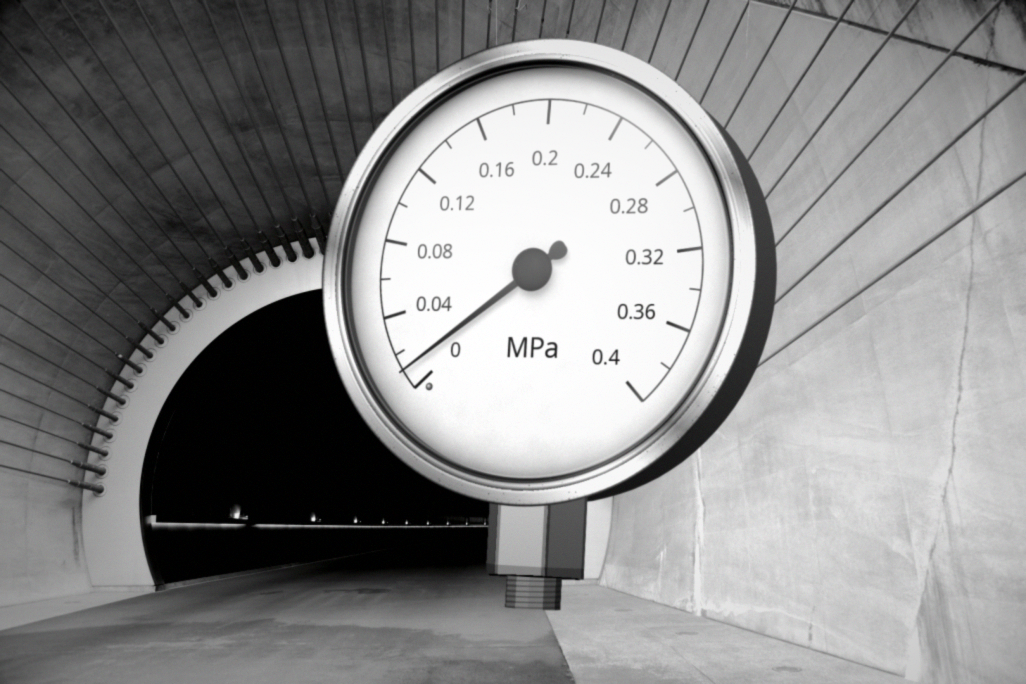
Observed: 0.01 (MPa)
